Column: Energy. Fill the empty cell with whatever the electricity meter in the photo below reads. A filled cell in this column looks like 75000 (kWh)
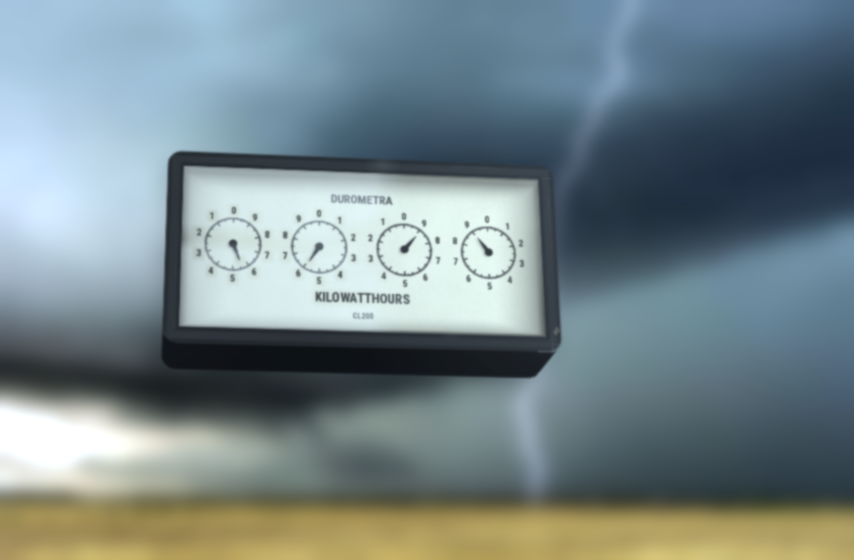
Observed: 5589 (kWh)
